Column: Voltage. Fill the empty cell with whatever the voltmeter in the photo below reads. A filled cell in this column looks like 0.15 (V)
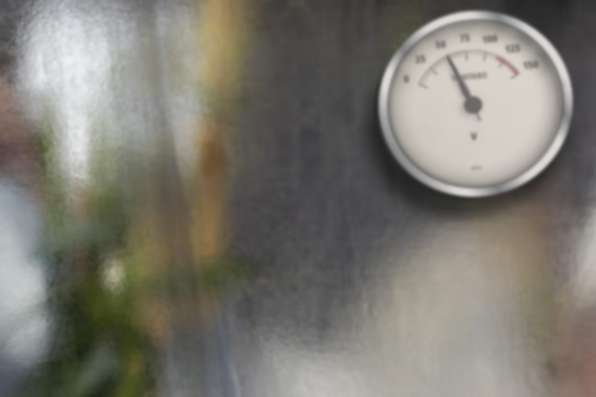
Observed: 50 (V)
